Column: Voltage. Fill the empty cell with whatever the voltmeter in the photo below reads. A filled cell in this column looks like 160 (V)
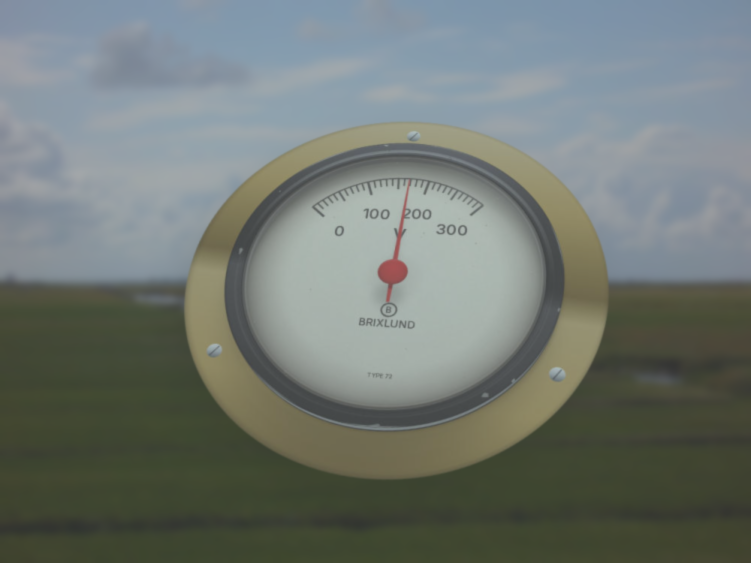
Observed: 170 (V)
